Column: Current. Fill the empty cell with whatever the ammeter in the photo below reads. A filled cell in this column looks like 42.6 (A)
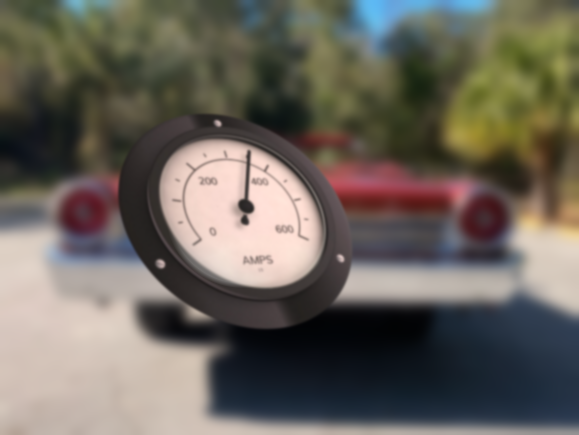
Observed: 350 (A)
